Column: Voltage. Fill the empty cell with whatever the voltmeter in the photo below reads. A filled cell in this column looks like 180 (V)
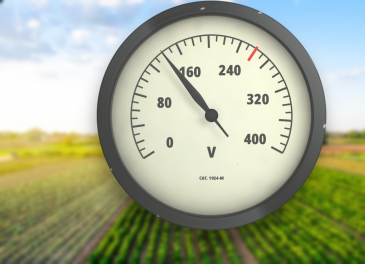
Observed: 140 (V)
